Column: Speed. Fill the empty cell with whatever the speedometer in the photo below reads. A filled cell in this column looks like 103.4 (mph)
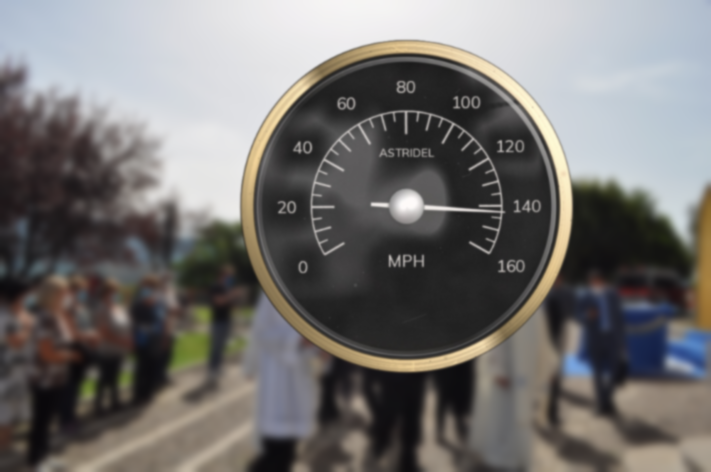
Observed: 142.5 (mph)
